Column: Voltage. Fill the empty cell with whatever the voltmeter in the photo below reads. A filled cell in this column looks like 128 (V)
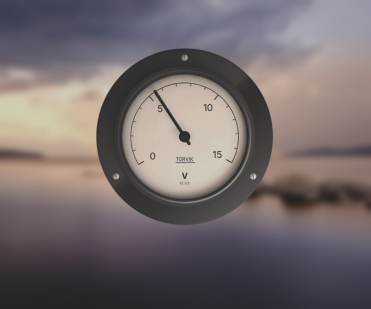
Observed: 5.5 (V)
